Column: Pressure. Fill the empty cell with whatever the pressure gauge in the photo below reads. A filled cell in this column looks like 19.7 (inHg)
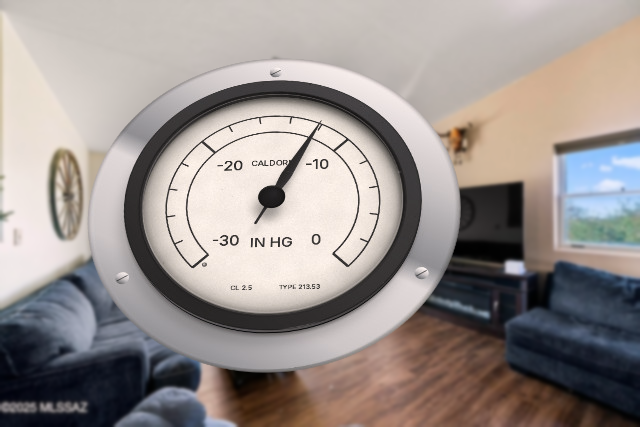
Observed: -12 (inHg)
